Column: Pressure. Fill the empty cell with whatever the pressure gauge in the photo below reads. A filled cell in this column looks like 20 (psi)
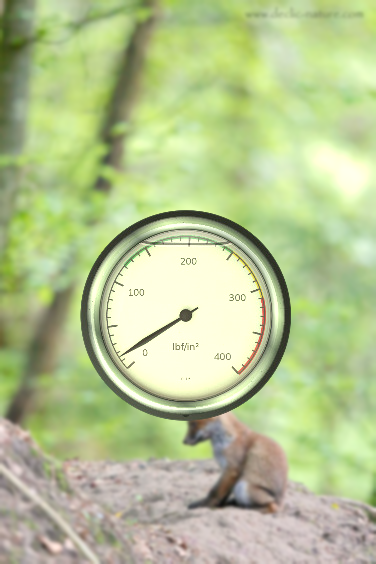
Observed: 15 (psi)
